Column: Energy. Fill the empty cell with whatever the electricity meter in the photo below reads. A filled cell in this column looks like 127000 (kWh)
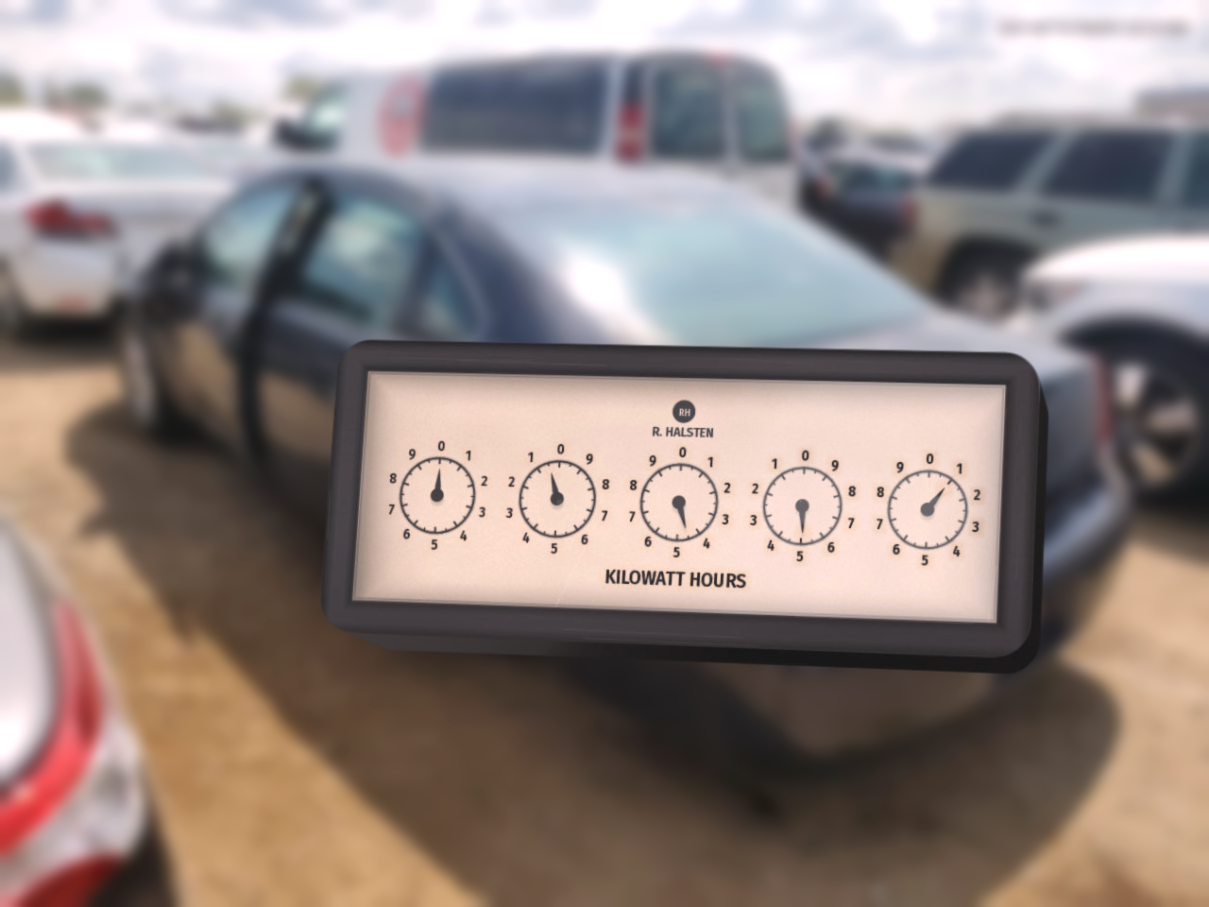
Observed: 451 (kWh)
